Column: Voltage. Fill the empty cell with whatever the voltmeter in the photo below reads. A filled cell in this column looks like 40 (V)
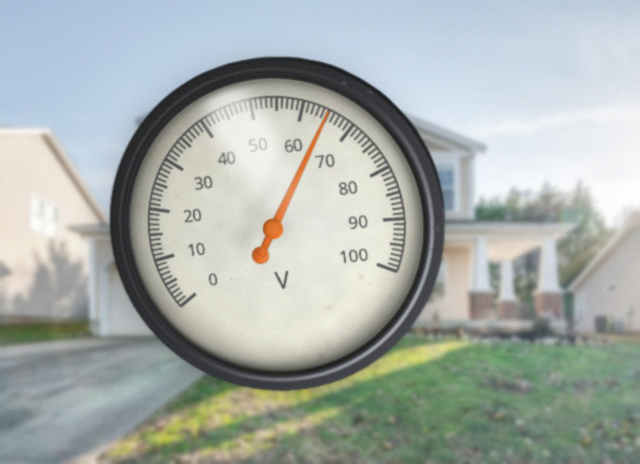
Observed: 65 (V)
